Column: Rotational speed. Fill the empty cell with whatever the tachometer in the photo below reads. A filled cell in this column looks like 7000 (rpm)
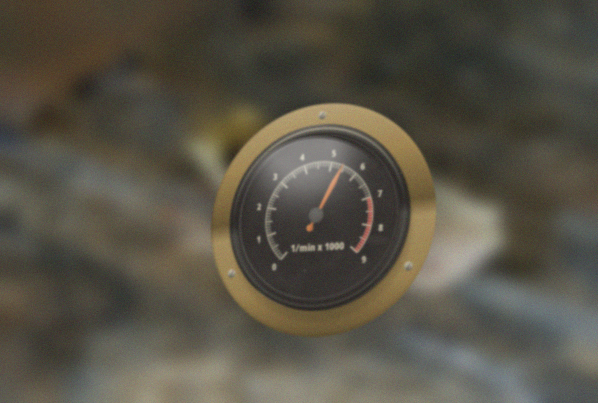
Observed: 5500 (rpm)
